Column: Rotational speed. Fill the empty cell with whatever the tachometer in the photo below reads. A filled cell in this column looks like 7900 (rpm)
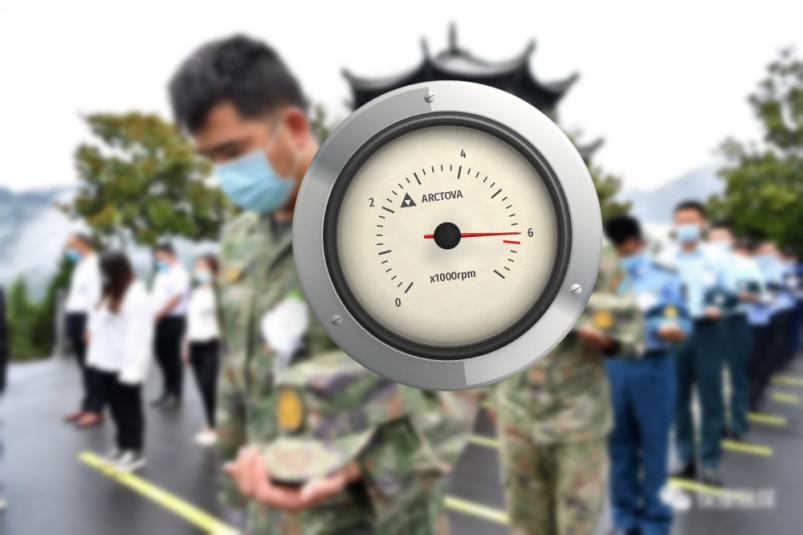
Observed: 6000 (rpm)
